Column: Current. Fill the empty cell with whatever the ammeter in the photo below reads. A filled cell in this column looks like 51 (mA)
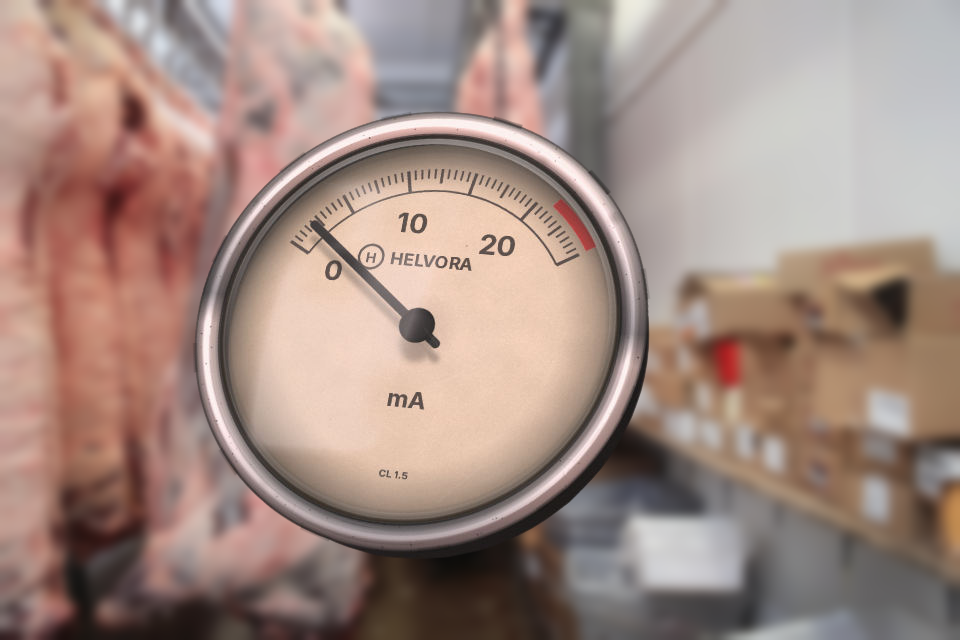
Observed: 2 (mA)
